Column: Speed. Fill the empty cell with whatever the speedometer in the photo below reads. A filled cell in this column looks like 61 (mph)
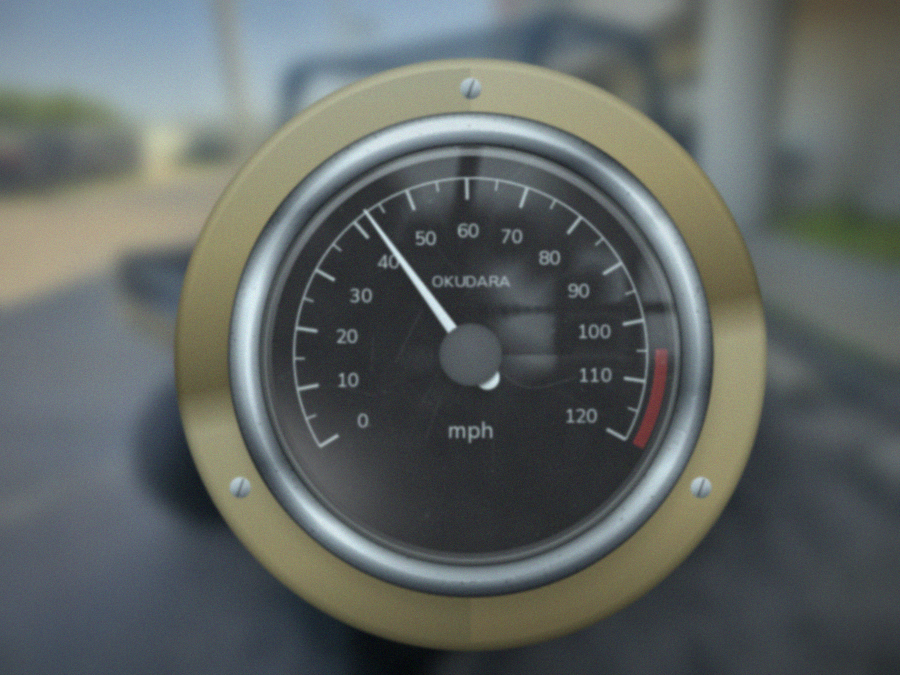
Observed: 42.5 (mph)
